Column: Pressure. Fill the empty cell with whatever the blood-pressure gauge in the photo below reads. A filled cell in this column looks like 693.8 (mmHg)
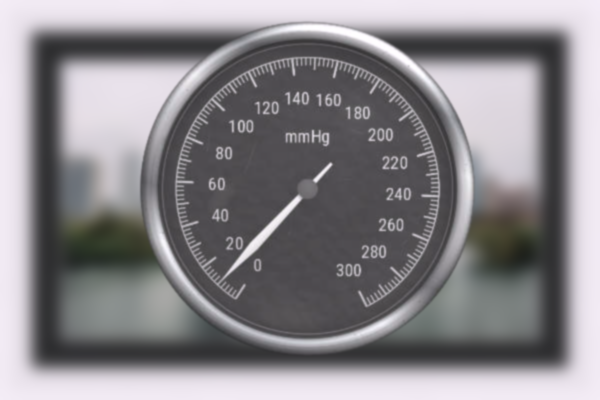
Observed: 10 (mmHg)
